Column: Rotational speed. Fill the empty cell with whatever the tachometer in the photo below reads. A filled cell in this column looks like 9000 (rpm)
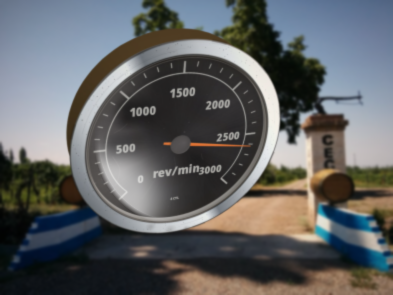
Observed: 2600 (rpm)
